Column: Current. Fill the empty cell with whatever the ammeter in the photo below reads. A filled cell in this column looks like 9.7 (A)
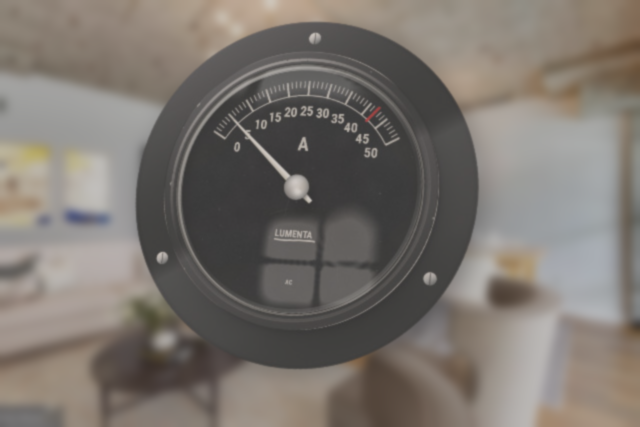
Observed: 5 (A)
